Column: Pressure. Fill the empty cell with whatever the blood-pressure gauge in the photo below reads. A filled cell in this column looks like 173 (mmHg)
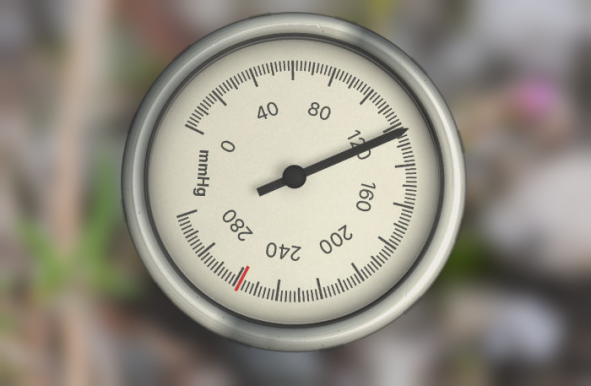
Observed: 124 (mmHg)
